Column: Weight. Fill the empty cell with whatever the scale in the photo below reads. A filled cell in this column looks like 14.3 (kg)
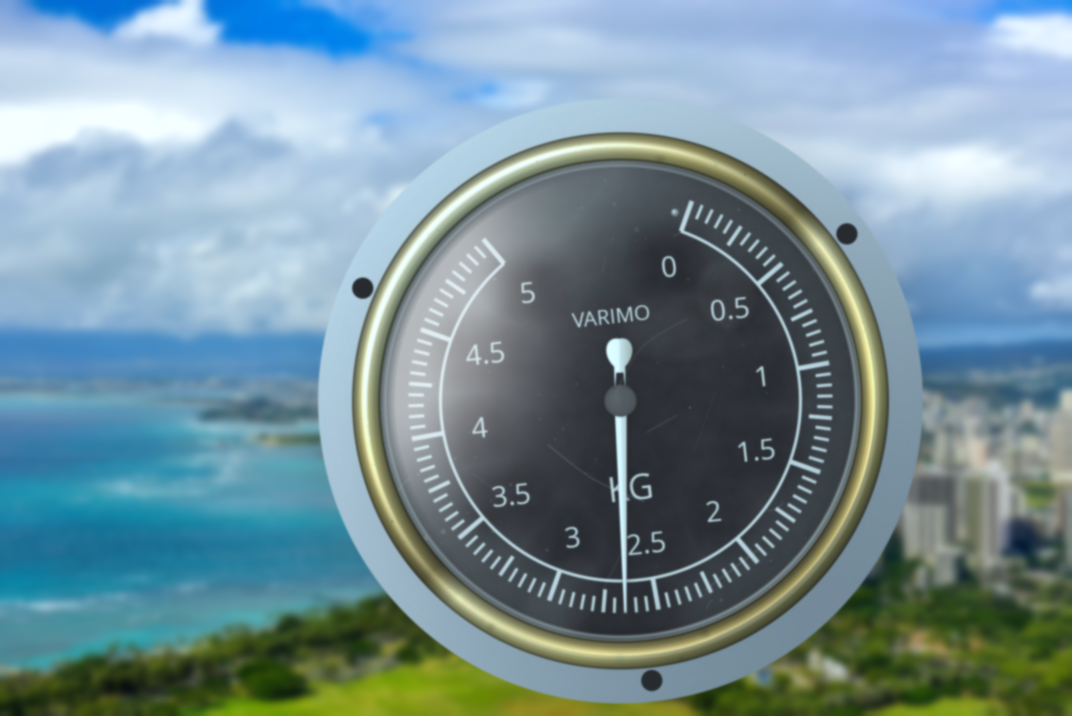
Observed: 2.65 (kg)
